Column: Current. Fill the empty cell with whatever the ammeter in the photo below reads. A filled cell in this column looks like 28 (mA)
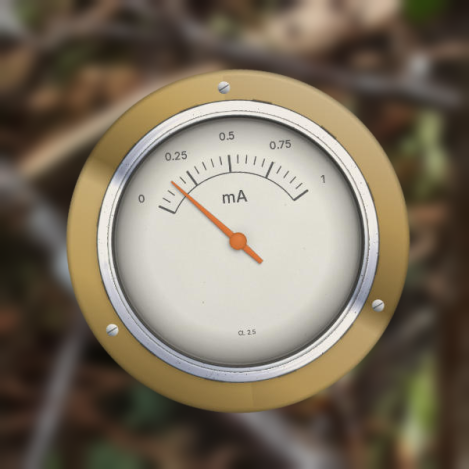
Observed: 0.15 (mA)
